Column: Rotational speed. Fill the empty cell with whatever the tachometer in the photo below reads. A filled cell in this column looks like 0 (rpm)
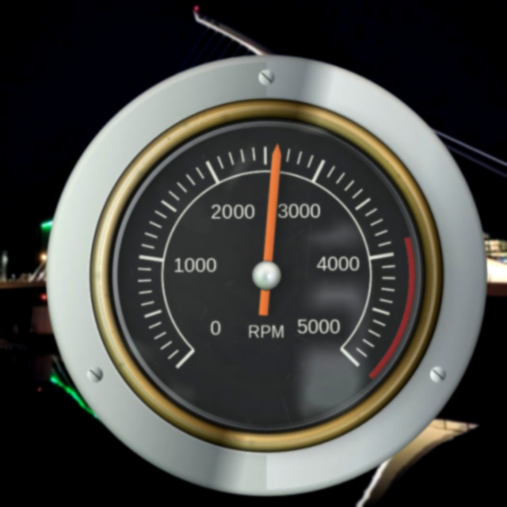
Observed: 2600 (rpm)
